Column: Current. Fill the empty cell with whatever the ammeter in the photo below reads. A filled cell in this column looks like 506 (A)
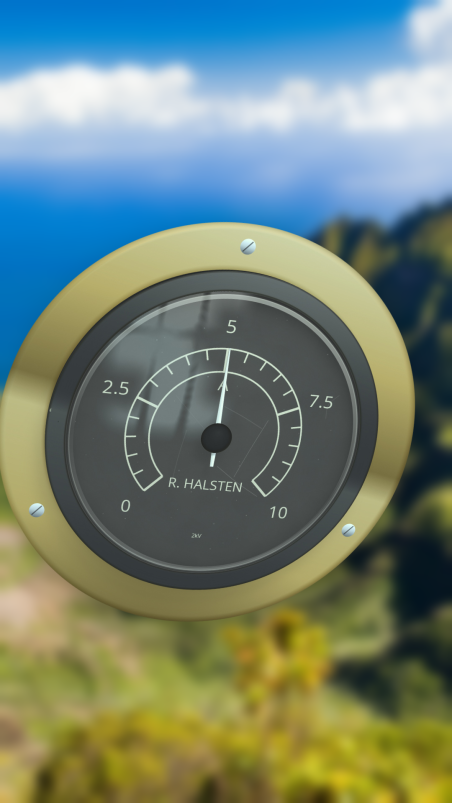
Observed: 5 (A)
